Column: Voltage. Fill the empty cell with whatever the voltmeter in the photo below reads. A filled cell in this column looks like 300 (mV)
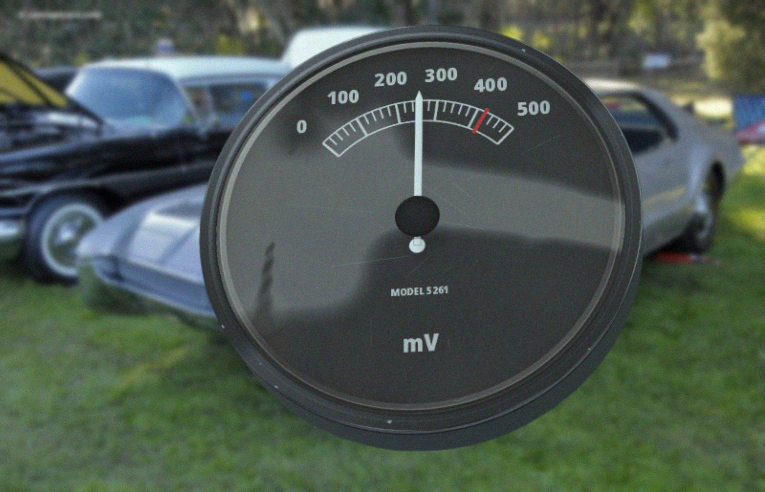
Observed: 260 (mV)
